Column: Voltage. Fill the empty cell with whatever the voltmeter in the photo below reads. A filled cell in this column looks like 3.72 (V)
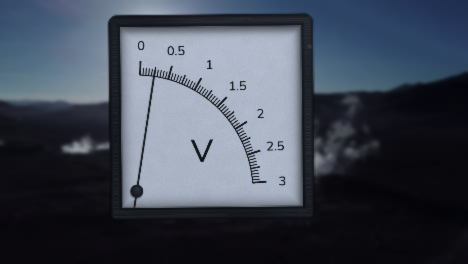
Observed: 0.25 (V)
